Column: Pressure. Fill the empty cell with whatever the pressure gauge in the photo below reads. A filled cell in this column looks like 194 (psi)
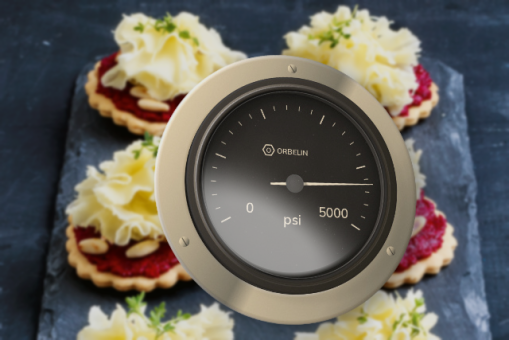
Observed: 4300 (psi)
